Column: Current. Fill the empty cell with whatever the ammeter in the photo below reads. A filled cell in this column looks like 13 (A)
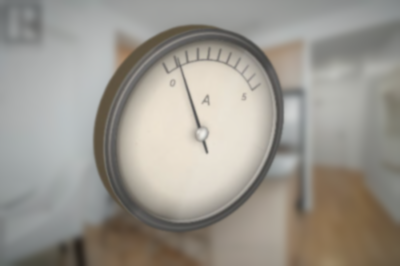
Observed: 0.5 (A)
